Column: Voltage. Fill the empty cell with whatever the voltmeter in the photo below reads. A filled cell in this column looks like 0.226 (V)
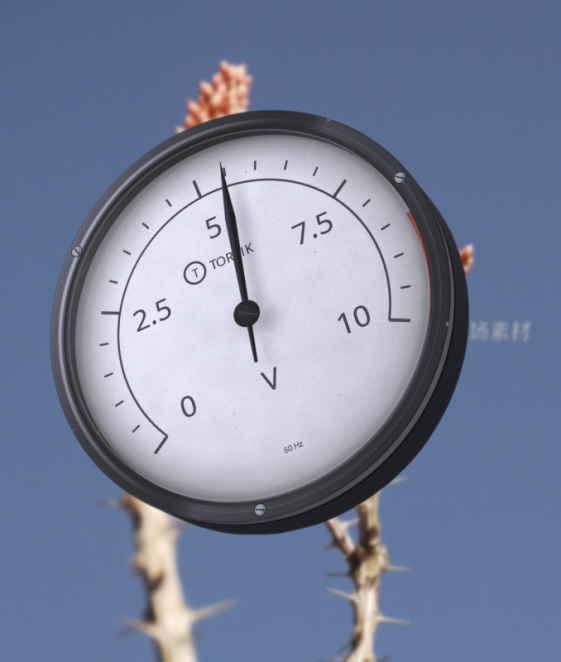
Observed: 5.5 (V)
